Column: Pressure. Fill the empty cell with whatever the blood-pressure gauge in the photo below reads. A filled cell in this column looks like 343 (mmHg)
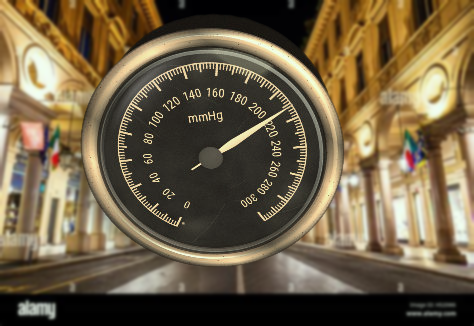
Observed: 210 (mmHg)
